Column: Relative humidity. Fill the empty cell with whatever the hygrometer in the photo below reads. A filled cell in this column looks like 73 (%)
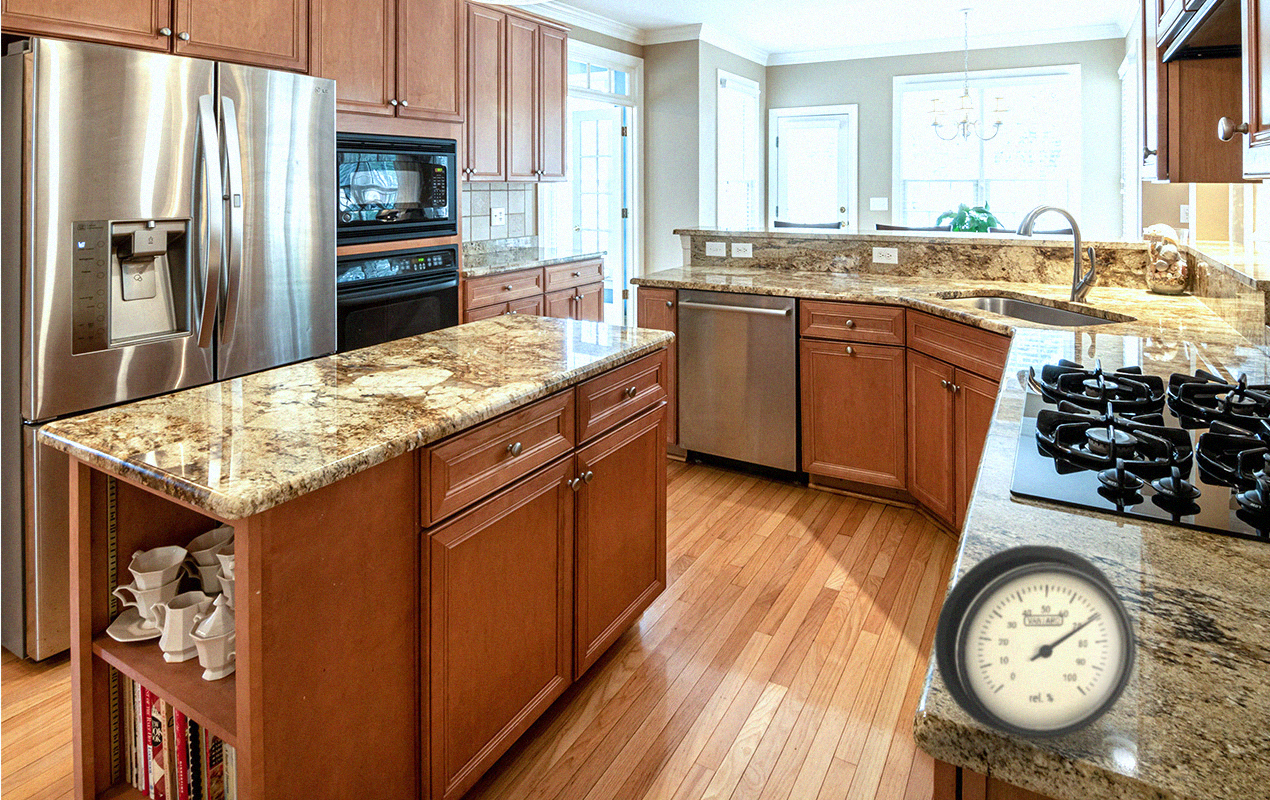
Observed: 70 (%)
